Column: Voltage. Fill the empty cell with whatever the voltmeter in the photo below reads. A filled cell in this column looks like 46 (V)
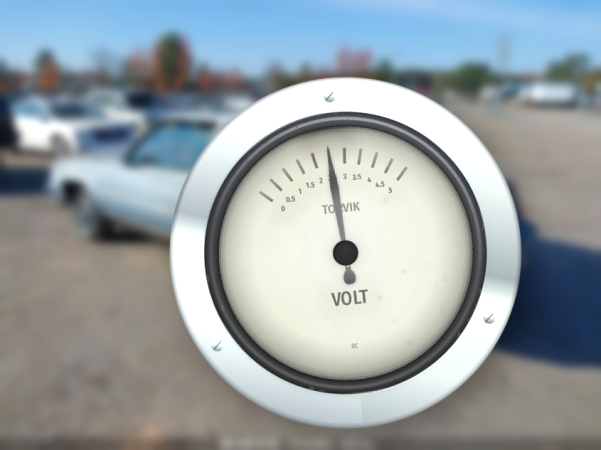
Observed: 2.5 (V)
